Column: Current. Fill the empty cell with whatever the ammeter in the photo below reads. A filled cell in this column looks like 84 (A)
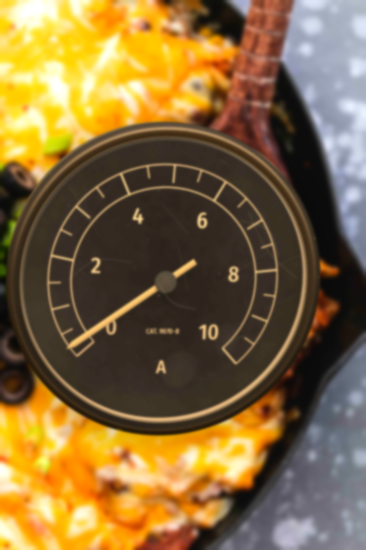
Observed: 0.25 (A)
